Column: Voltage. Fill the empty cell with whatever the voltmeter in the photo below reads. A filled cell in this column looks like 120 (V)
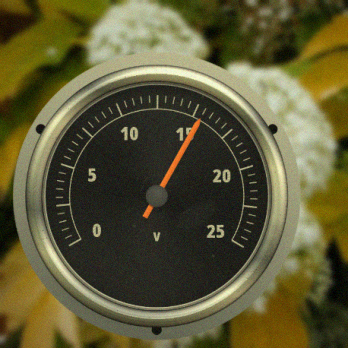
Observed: 15.5 (V)
